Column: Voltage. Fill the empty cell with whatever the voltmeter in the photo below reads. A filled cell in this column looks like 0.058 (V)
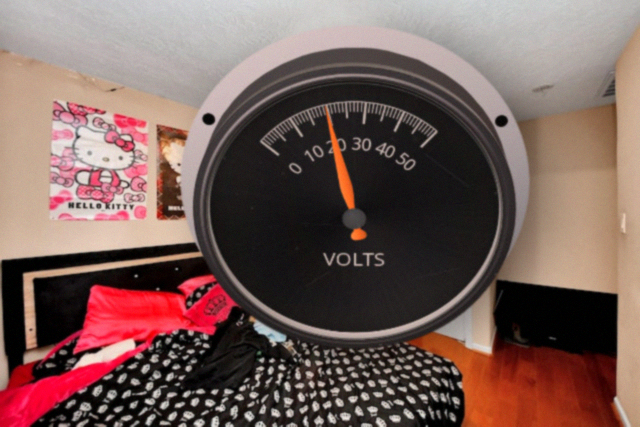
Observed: 20 (V)
